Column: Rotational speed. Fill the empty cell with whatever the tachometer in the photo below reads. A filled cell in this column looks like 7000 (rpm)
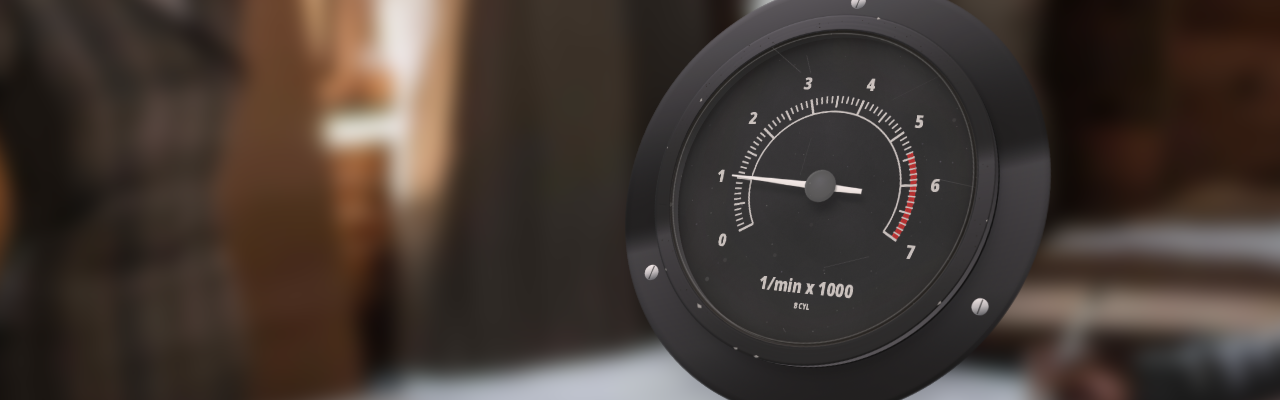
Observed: 1000 (rpm)
